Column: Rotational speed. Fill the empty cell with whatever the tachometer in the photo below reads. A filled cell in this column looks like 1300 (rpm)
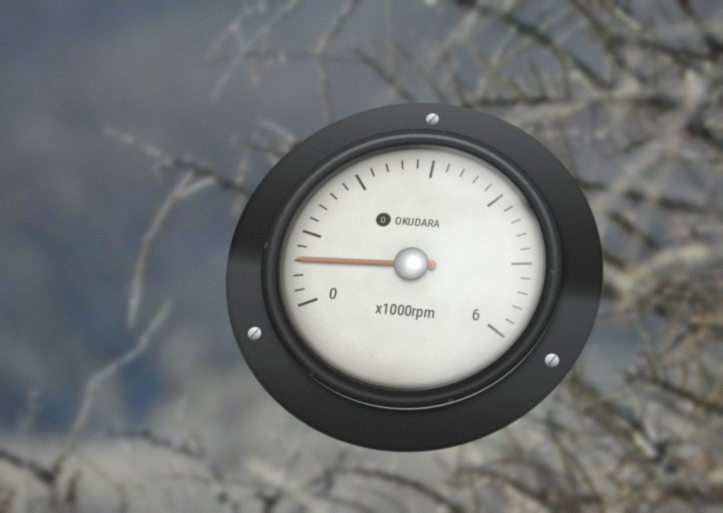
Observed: 600 (rpm)
